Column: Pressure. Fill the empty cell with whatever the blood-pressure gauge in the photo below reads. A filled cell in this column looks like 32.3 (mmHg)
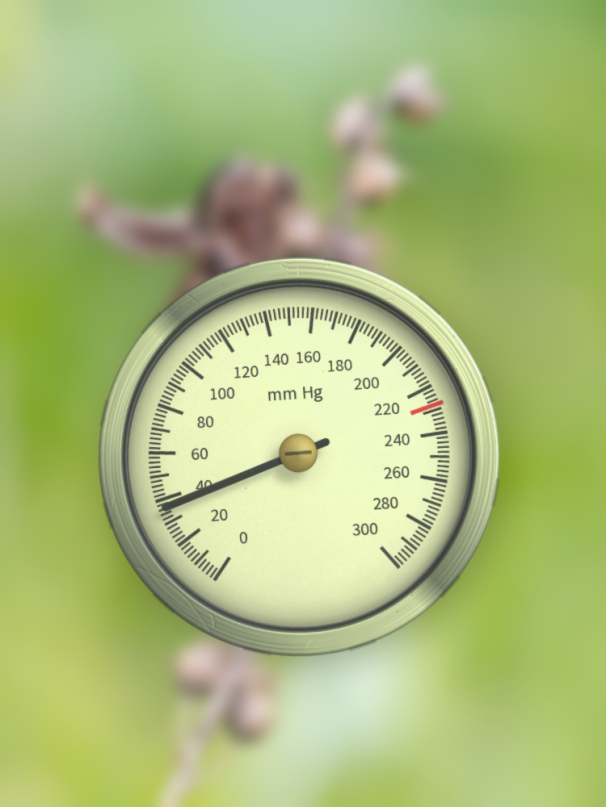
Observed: 36 (mmHg)
